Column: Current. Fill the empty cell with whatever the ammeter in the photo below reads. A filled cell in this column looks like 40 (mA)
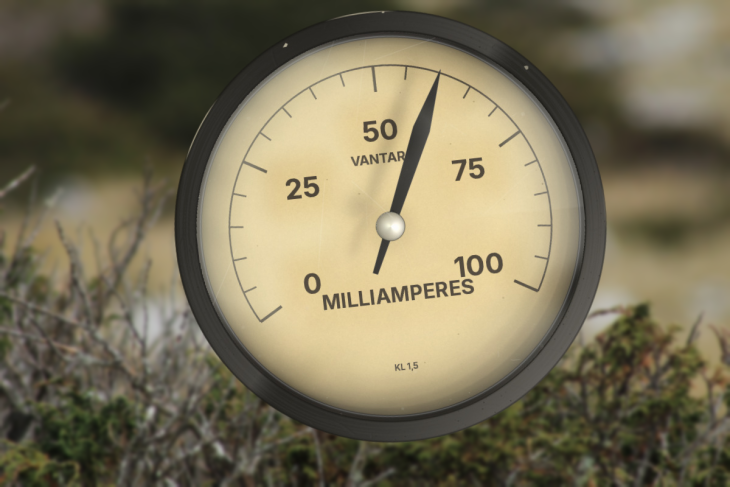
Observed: 60 (mA)
